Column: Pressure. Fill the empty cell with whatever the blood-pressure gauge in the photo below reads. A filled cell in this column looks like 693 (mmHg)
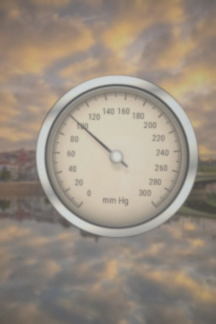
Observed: 100 (mmHg)
